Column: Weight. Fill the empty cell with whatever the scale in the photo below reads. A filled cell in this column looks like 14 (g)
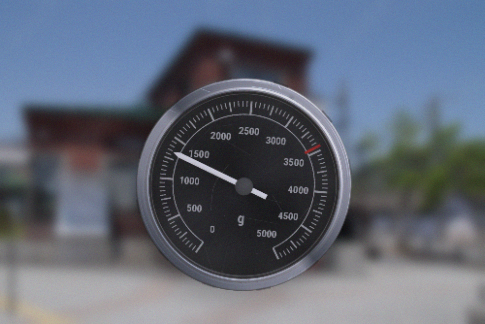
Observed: 1350 (g)
